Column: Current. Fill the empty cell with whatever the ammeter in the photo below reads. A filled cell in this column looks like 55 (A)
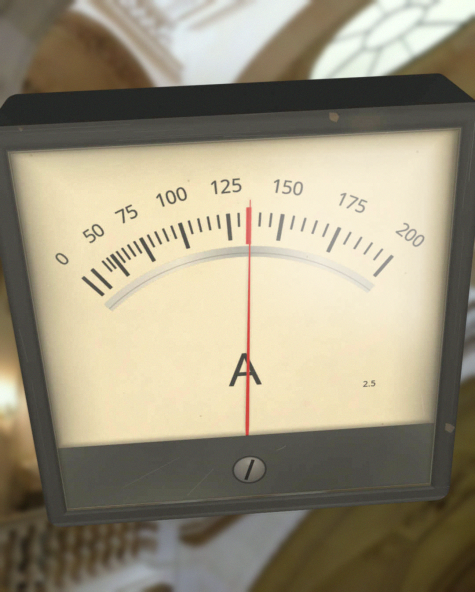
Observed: 135 (A)
